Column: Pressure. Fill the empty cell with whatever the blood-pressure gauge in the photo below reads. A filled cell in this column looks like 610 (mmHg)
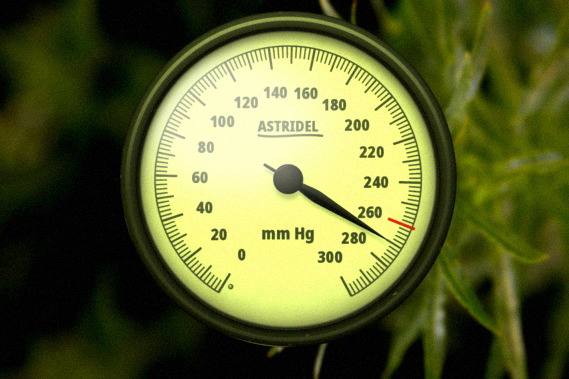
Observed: 270 (mmHg)
